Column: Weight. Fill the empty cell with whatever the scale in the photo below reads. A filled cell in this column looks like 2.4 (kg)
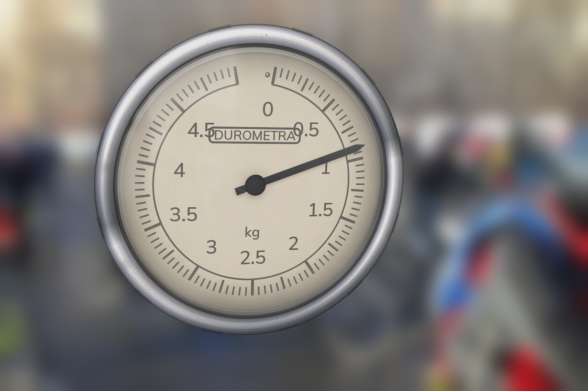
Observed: 0.9 (kg)
